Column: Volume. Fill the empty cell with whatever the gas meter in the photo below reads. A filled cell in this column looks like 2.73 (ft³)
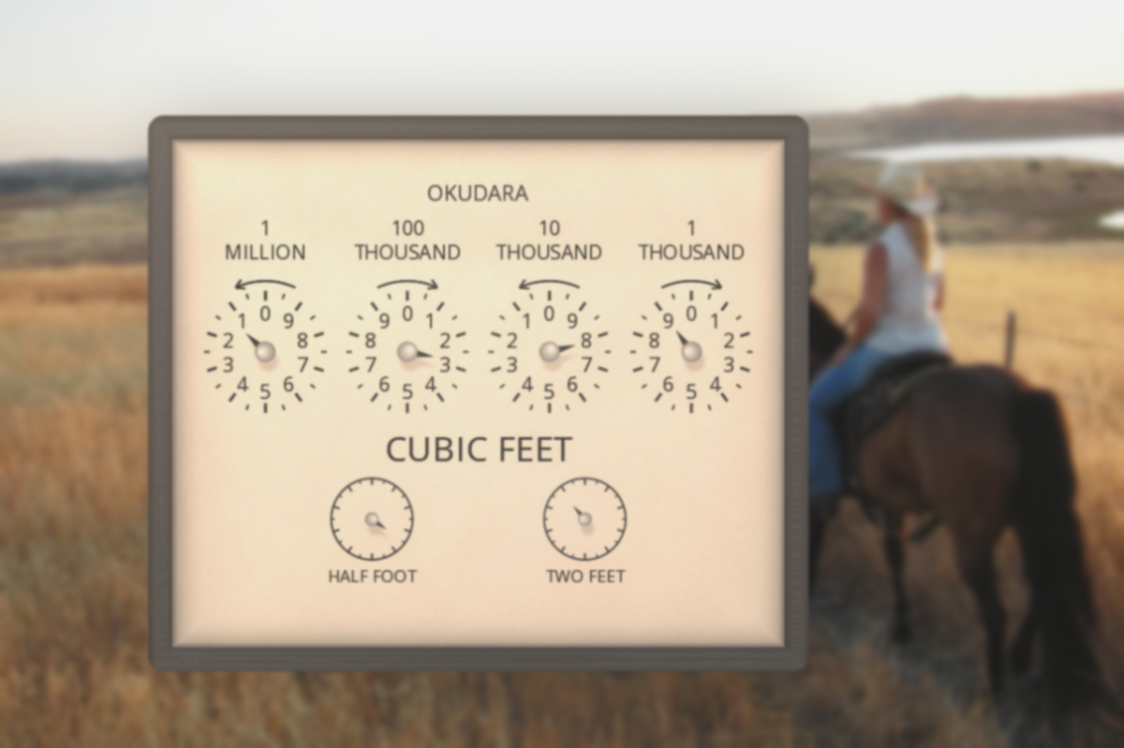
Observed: 127900 (ft³)
